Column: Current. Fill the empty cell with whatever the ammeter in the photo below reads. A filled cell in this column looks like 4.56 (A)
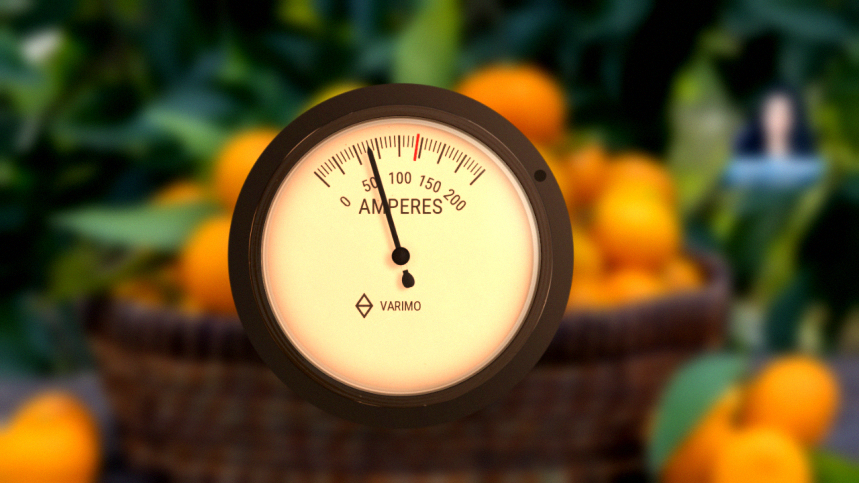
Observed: 65 (A)
